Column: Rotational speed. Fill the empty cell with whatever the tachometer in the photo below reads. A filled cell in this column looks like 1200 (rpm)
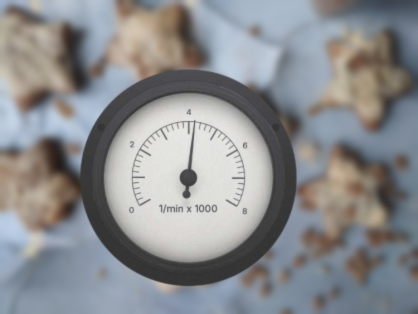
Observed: 4200 (rpm)
